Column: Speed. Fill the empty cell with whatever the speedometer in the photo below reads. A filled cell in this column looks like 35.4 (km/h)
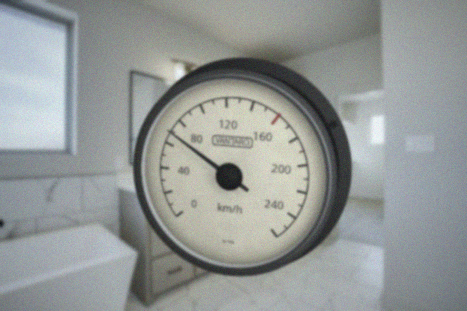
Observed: 70 (km/h)
